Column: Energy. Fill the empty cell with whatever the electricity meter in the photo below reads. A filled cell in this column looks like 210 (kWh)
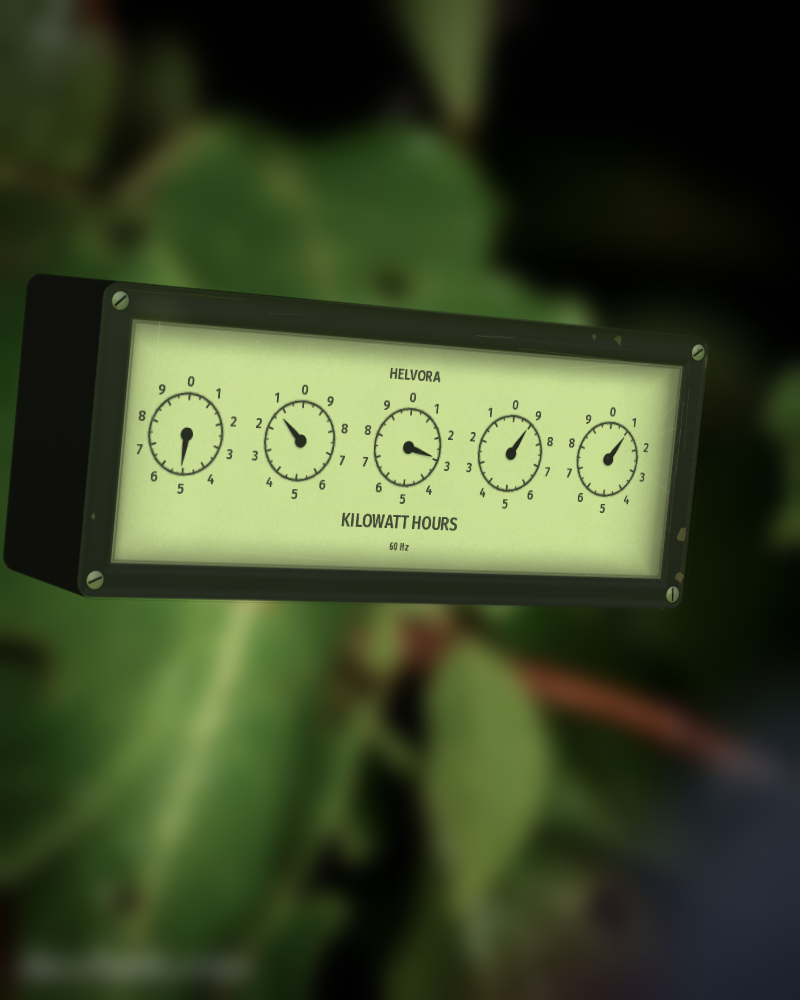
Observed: 51291 (kWh)
